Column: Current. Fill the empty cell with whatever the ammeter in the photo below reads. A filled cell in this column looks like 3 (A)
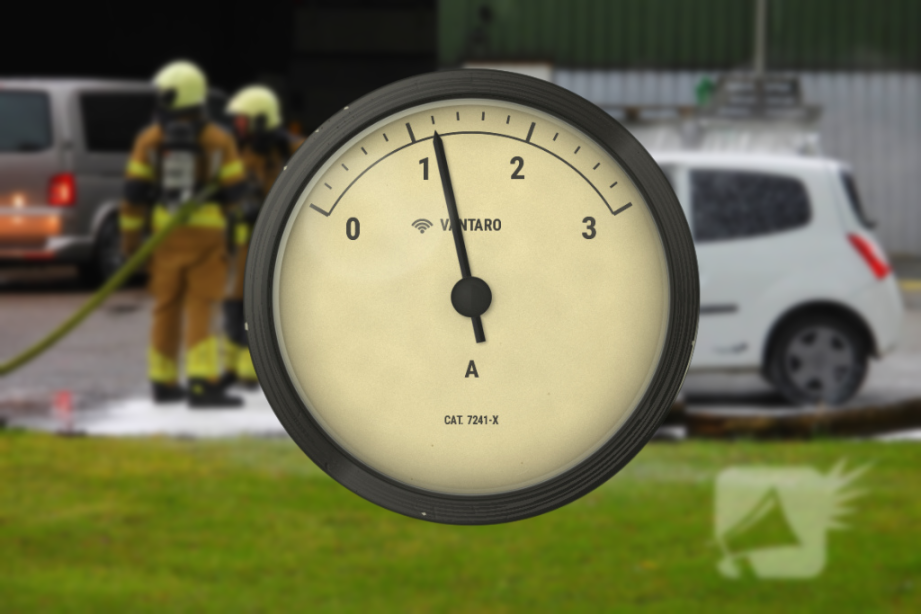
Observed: 1.2 (A)
